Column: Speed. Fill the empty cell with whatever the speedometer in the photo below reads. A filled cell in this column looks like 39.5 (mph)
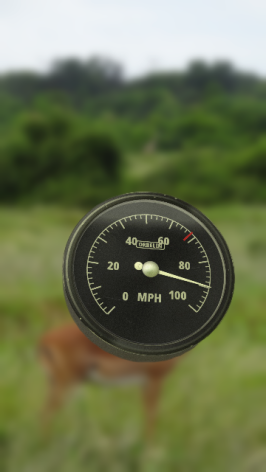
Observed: 90 (mph)
